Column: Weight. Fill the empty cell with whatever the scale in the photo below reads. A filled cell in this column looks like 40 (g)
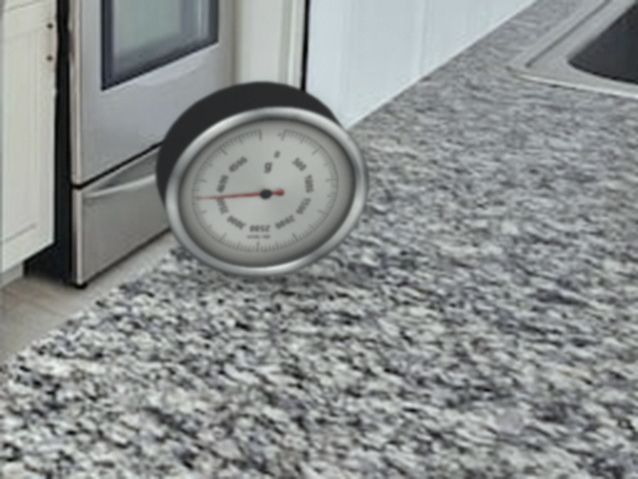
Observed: 3750 (g)
